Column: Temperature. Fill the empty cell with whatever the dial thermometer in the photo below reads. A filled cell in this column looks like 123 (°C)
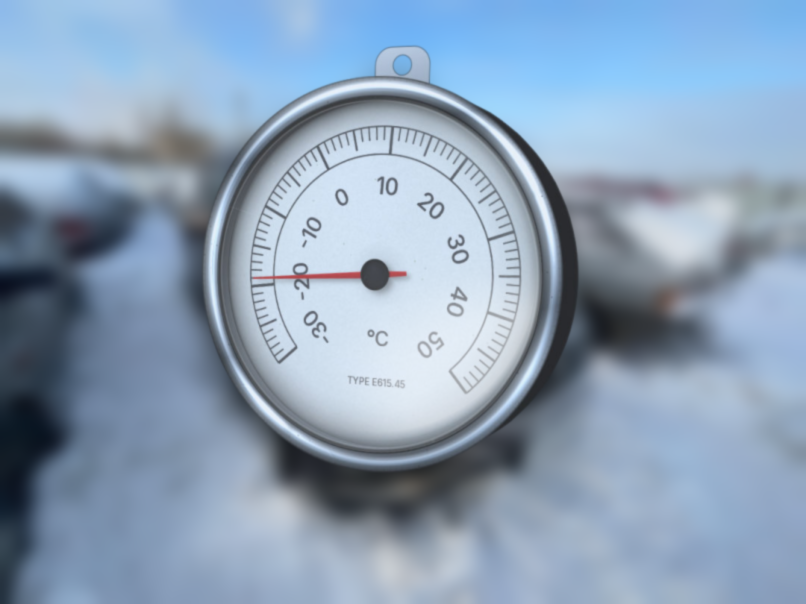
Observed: -19 (°C)
